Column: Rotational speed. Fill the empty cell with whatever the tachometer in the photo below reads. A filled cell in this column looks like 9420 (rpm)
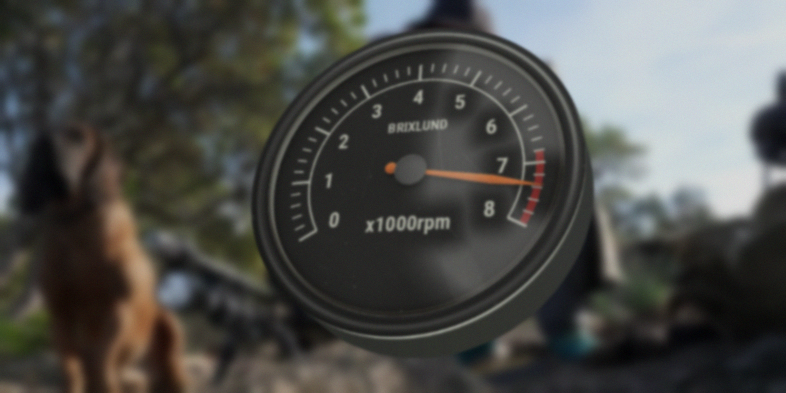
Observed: 7400 (rpm)
